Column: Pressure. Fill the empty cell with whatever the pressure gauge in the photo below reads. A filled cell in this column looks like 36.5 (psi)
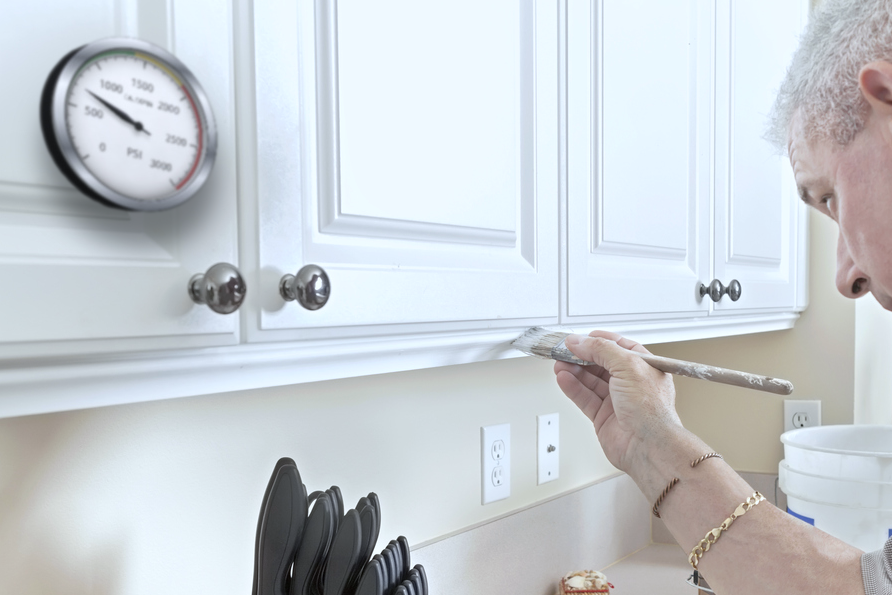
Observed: 700 (psi)
